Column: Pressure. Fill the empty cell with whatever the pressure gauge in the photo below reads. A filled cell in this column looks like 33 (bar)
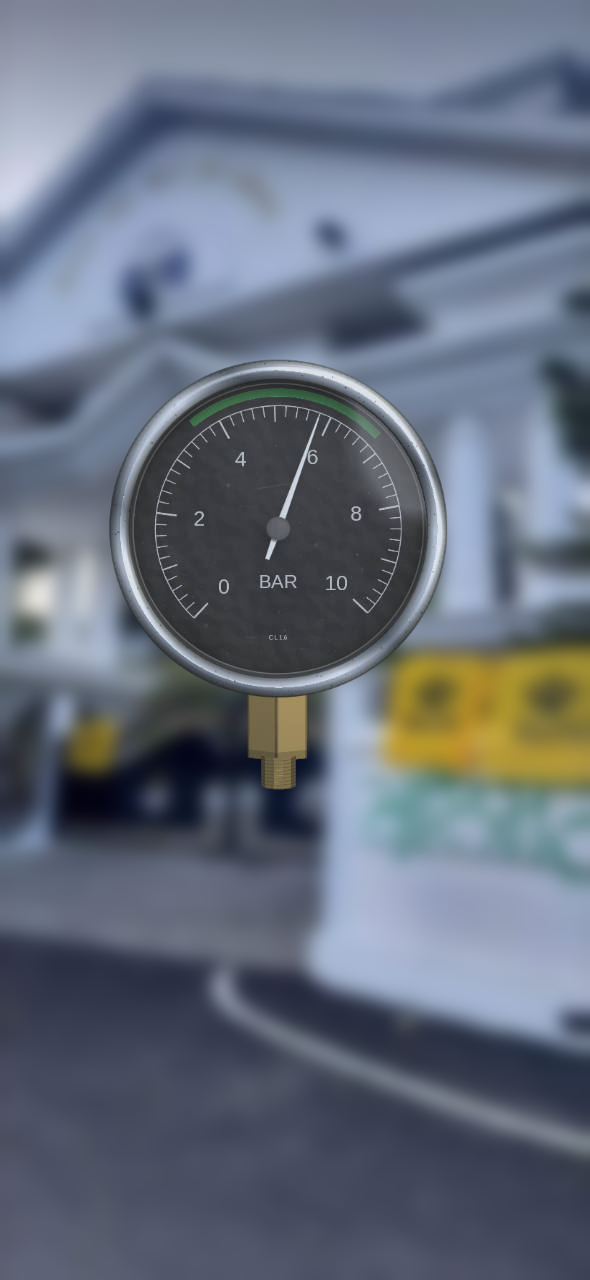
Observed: 5.8 (bar)
